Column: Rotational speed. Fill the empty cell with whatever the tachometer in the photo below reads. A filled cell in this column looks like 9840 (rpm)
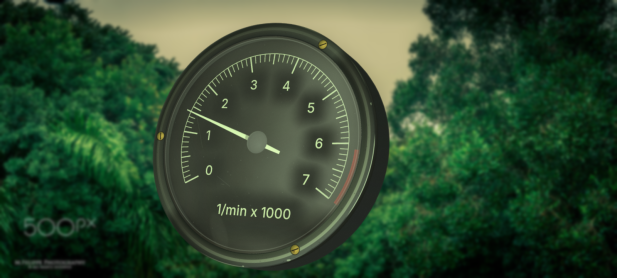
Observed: 1400 (rpm)
